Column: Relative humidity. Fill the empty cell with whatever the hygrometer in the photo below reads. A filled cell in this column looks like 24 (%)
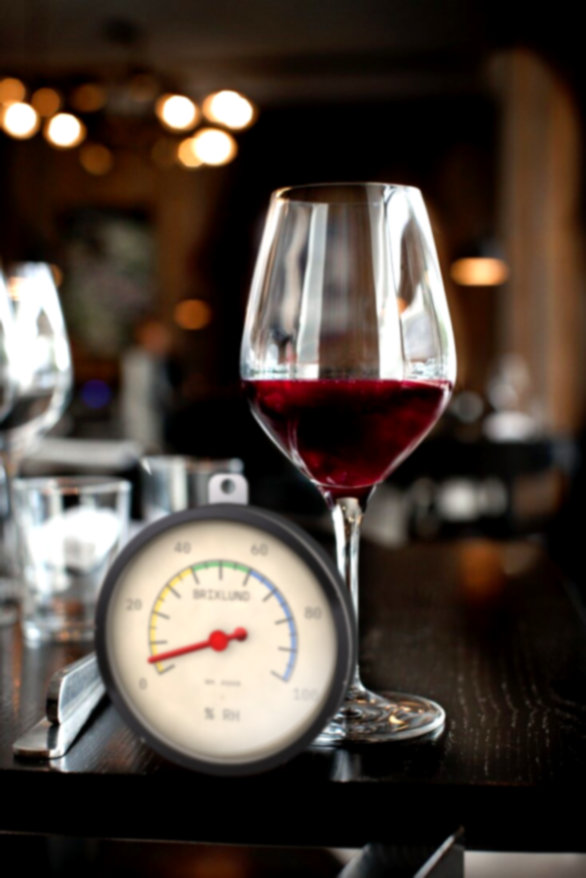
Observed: 5 (%)
